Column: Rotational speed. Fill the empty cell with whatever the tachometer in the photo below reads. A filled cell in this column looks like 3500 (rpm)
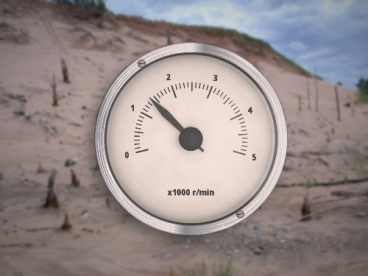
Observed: 1400 (rpm)
